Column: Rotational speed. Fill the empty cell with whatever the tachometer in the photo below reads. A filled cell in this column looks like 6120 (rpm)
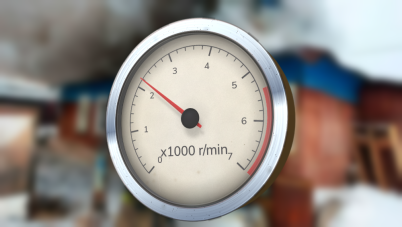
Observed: 2200 (rpm)
